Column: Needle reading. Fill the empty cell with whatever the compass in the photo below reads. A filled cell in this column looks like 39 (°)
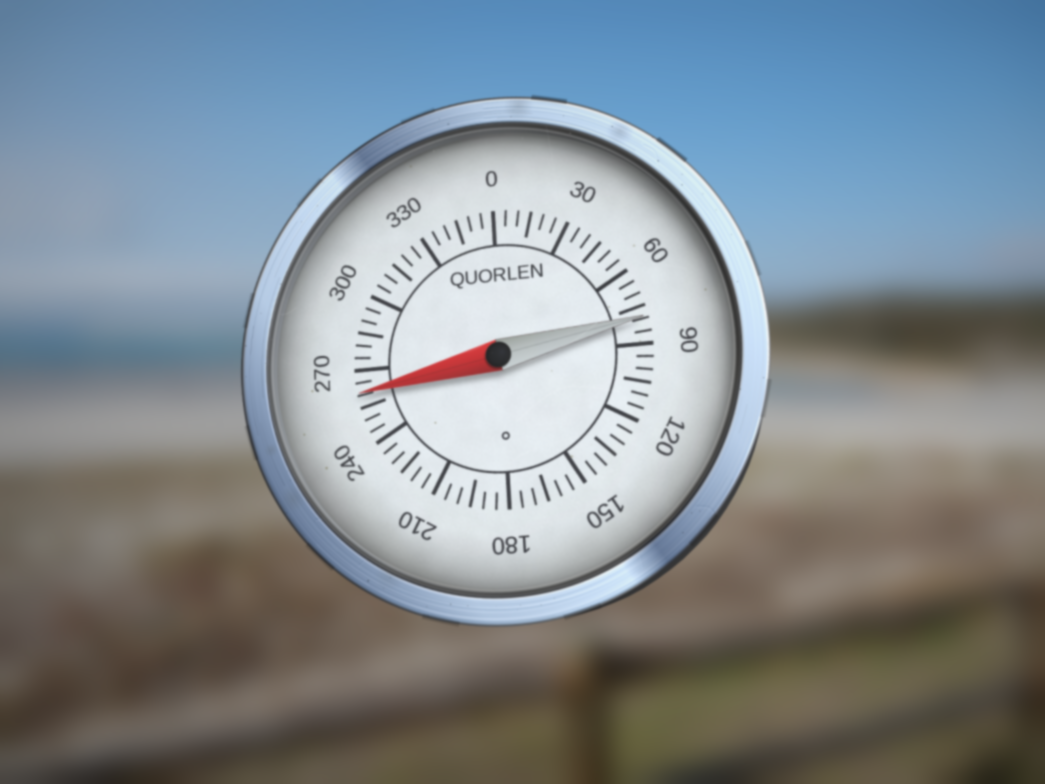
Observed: 260 (°)
